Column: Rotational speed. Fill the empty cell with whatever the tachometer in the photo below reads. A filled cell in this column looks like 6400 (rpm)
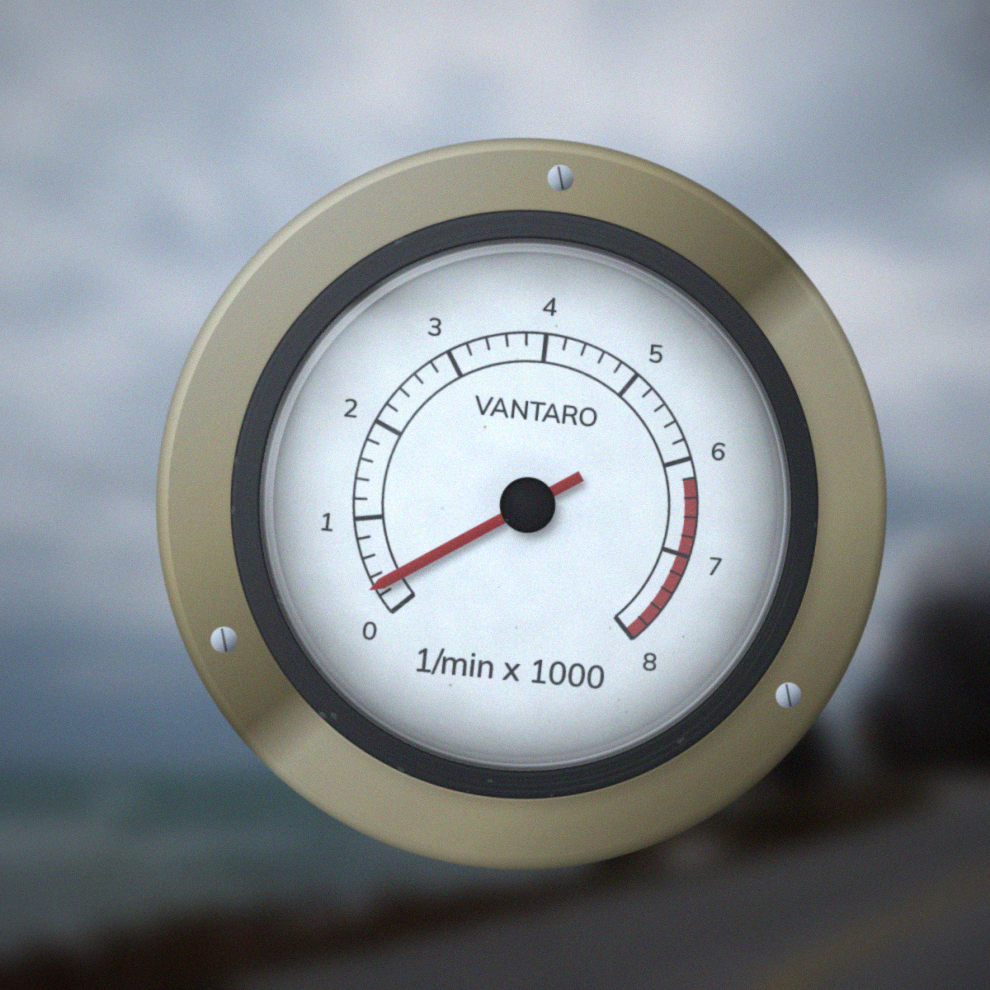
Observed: 300 (rpm)
